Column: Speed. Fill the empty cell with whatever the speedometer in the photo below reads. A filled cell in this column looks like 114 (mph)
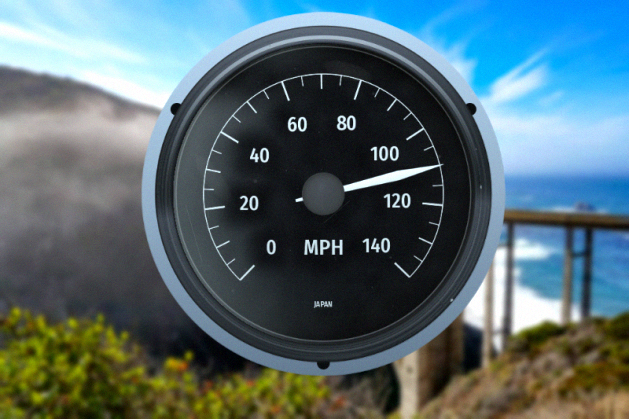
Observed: 110 (mph)
